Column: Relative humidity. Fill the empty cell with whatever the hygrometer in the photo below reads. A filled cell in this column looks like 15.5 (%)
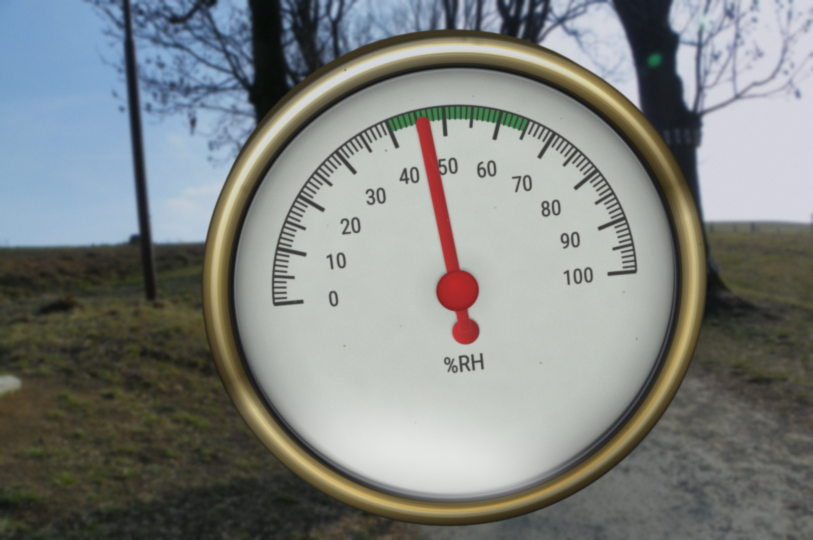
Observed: 46 (%)
